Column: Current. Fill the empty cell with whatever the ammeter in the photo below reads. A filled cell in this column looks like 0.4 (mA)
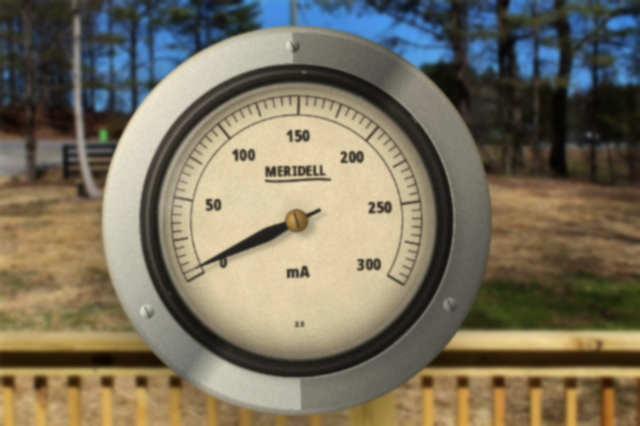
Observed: 5 (mA)
